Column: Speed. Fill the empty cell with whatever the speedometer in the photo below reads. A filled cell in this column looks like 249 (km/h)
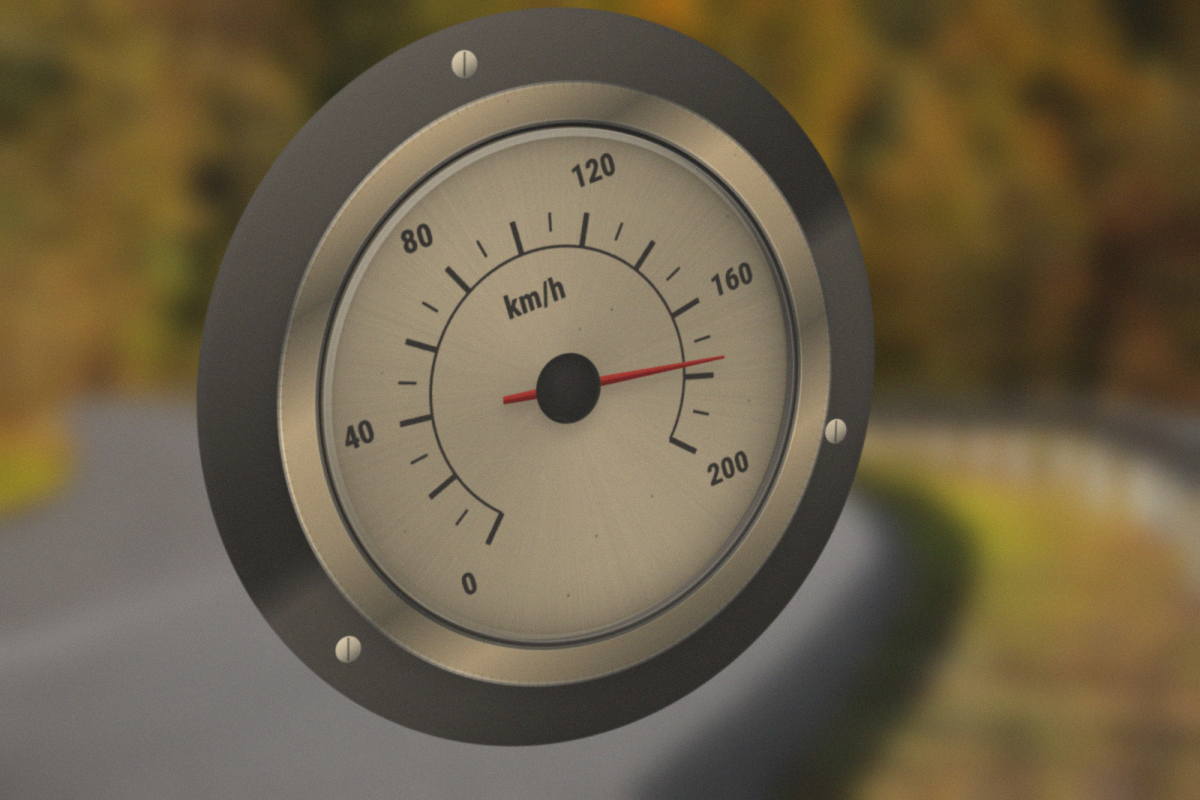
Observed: 175 (km/h)
